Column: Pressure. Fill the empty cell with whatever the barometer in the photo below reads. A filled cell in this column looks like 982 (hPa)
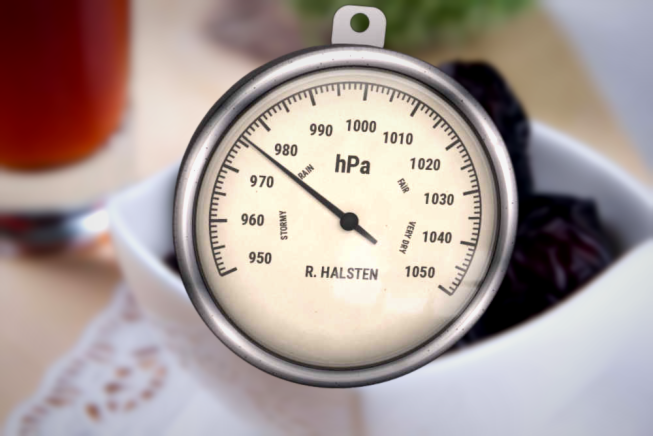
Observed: 976 (hPa)
